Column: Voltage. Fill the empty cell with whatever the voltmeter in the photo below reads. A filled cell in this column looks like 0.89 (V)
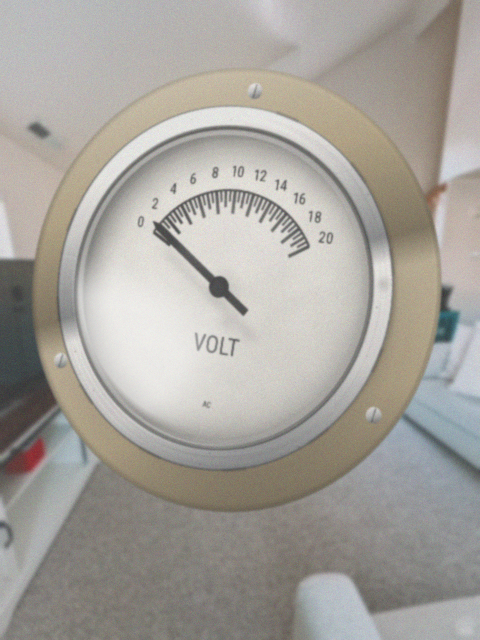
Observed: 1 (V)
